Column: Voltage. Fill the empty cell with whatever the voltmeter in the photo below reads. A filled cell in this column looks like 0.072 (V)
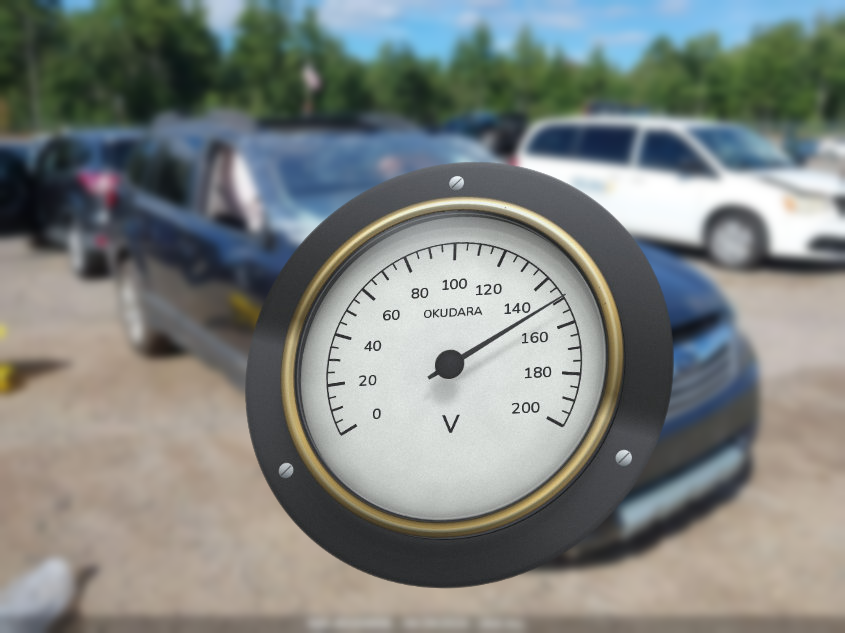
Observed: 150 (V)
